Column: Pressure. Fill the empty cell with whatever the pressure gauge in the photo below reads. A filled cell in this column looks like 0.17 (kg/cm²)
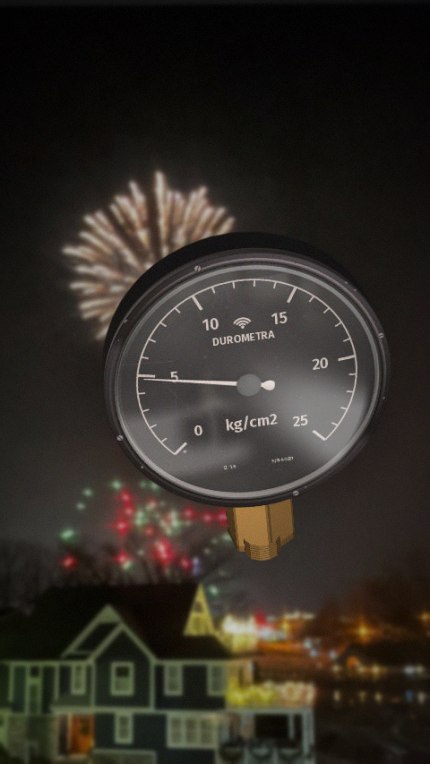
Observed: 5 (kg/cm²)
